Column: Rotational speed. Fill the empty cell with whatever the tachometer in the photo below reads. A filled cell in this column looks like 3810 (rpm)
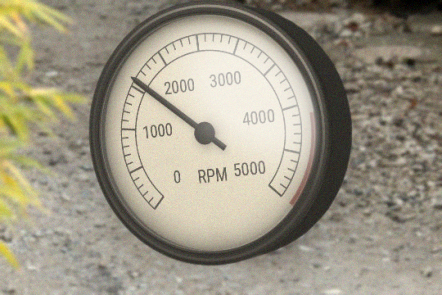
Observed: 1600 (rpm)
